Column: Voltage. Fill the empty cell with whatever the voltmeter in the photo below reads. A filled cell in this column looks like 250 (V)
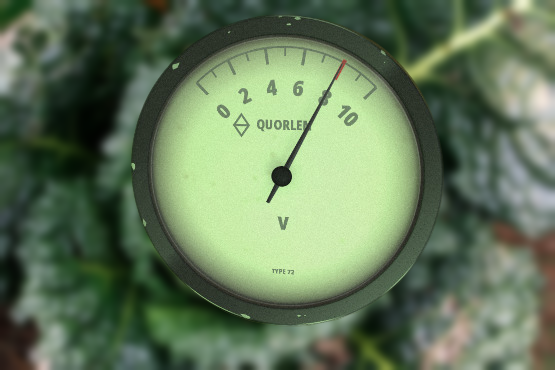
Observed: 8 (V)
